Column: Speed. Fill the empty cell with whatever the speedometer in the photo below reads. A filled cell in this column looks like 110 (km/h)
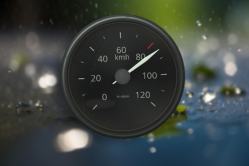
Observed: 85 (km/h)
